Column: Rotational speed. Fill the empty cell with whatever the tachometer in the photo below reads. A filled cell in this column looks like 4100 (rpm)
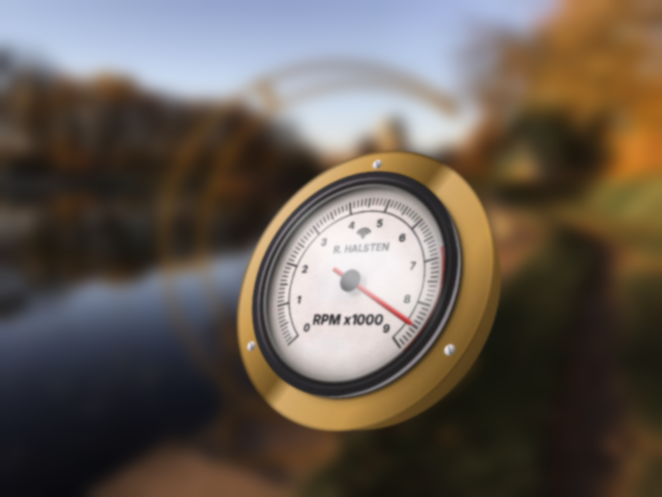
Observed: 8500 (rpm)
